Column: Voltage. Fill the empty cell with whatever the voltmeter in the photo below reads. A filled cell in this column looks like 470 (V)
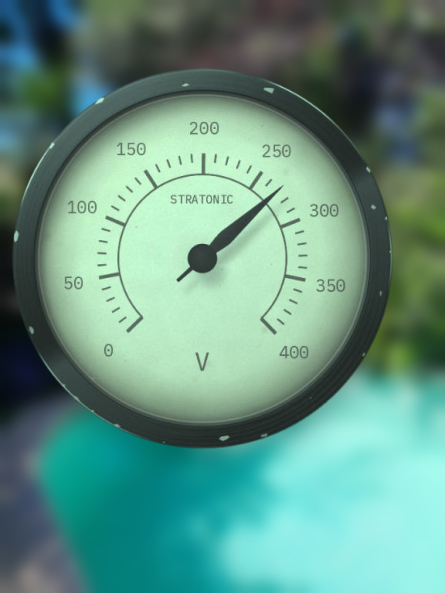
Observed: 270 (V)
